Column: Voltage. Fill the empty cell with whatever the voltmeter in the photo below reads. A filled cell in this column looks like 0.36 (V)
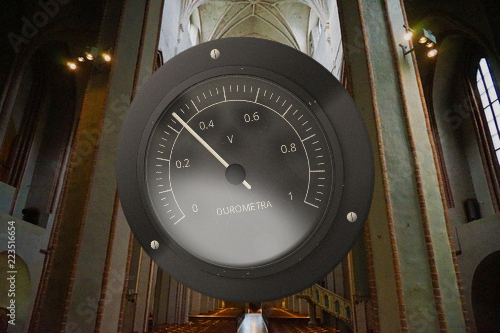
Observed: 0.34 (V)
